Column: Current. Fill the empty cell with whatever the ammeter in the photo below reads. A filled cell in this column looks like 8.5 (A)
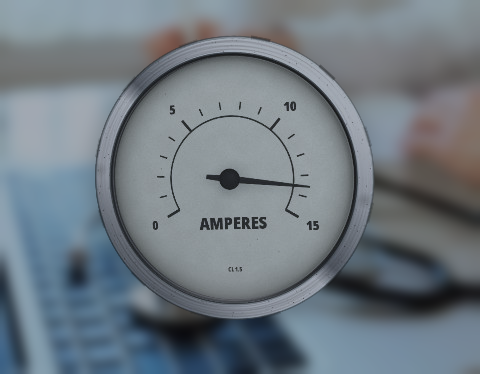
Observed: 13.5 (A)
